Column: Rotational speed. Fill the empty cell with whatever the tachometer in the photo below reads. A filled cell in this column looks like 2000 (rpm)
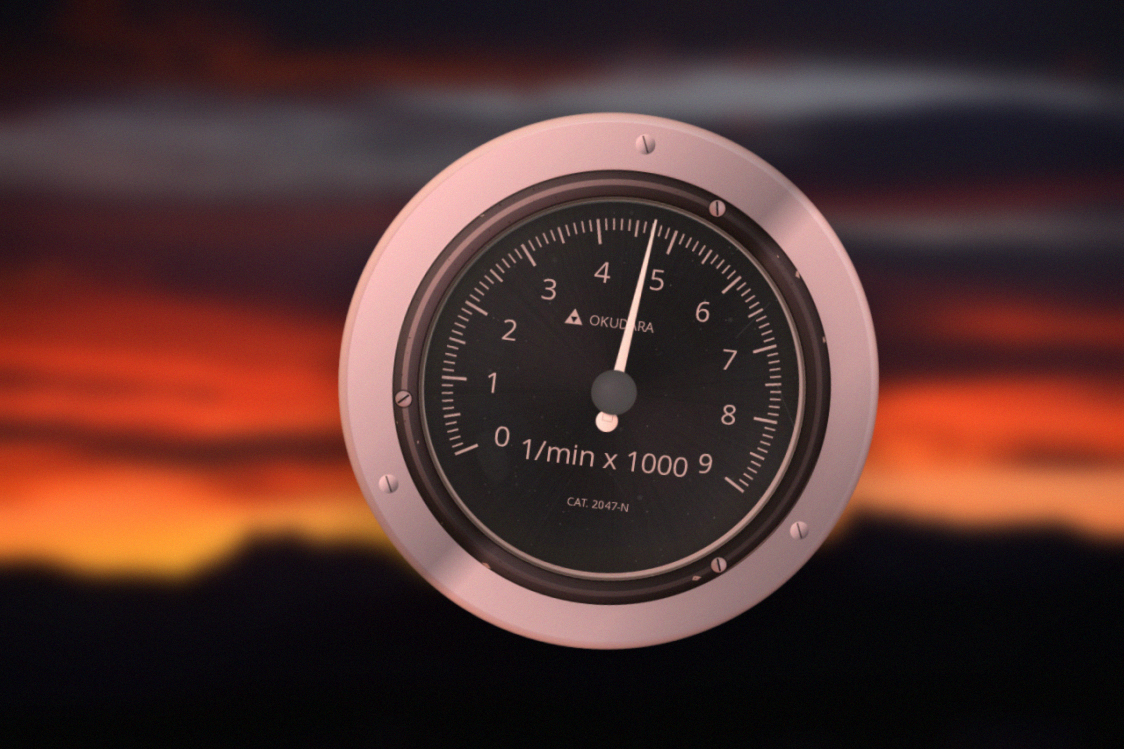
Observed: 4700 (rpm)
